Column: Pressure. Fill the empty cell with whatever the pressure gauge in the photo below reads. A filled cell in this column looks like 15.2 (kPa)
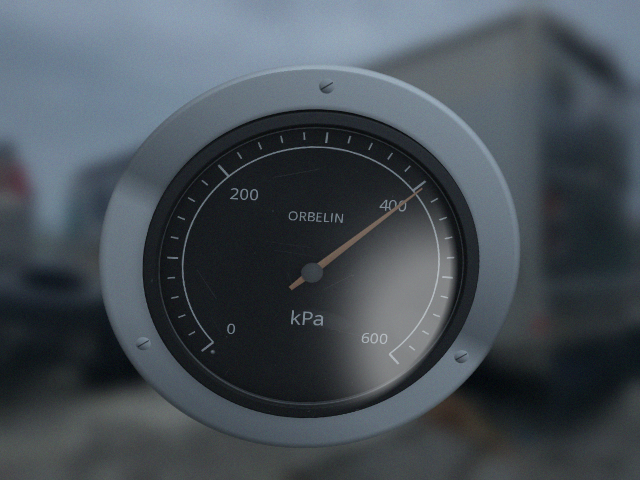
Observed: 400 (kPa)
